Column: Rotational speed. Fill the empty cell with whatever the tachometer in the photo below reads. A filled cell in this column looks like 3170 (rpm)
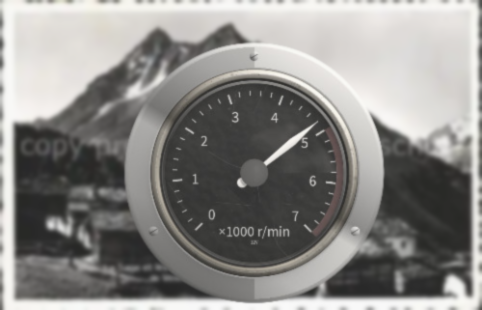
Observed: 4800 (rpm)
